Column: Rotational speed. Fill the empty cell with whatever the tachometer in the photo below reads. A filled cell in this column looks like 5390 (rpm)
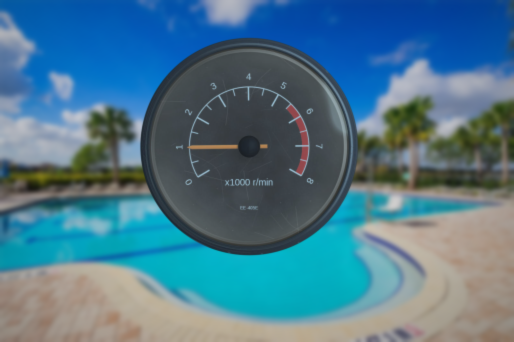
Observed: 1000 (rpm)
